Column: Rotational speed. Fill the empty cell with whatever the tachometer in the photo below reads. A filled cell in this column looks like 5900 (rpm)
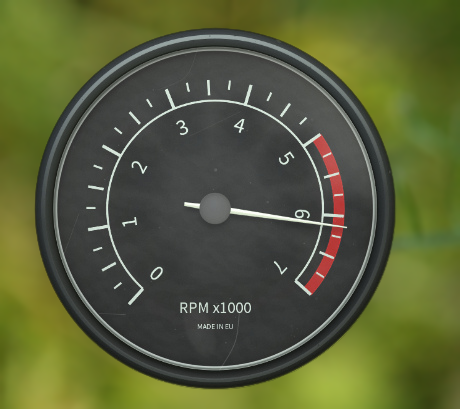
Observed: 6125 (rpm)
